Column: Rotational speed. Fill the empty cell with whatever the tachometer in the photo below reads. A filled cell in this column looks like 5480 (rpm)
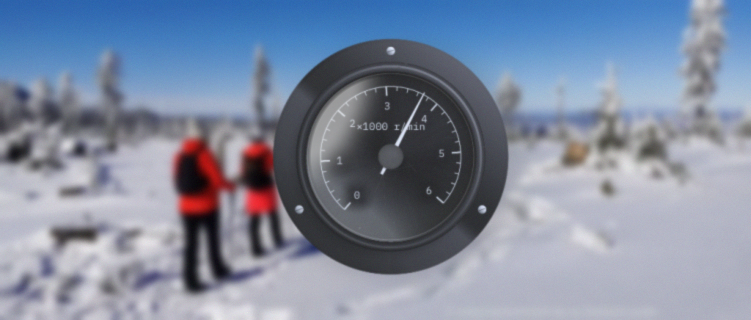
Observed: 3700 (rpm)
